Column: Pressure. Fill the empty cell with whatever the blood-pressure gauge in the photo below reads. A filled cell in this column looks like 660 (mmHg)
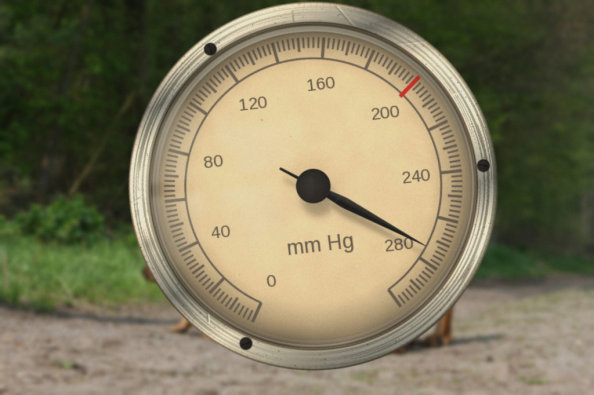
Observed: 274 (mmHg)
